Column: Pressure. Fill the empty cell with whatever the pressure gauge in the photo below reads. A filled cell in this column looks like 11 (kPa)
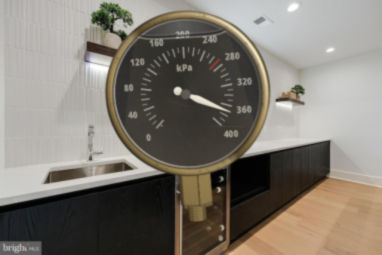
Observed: 370 (kPa)
